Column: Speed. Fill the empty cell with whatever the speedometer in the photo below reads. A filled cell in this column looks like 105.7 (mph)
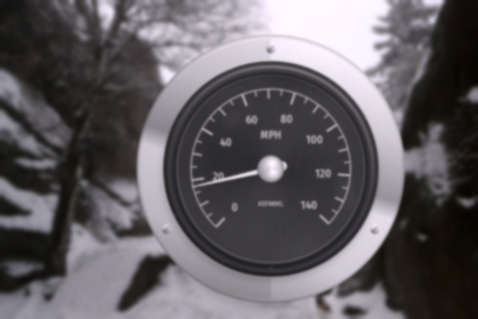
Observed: 17.5 (mph)
